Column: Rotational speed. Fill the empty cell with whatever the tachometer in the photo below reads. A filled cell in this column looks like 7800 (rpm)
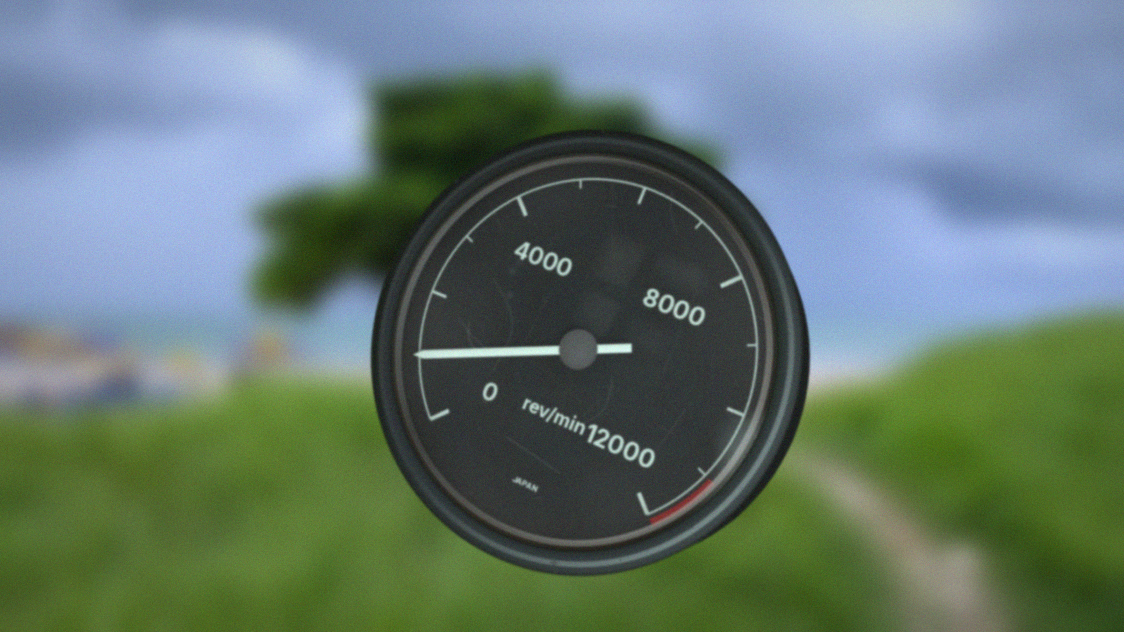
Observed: 1000 (rpm)
